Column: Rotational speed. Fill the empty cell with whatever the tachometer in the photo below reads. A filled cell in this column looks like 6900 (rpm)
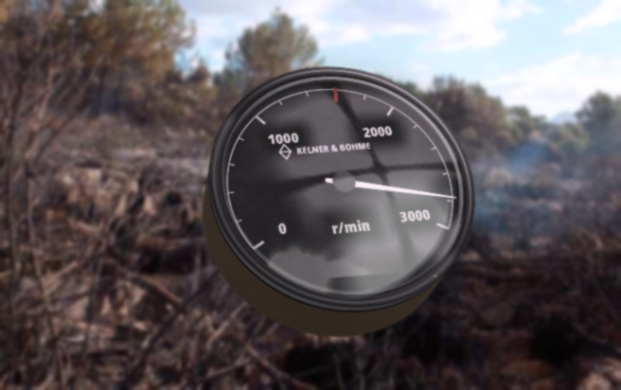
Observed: 2800 (rpm)
